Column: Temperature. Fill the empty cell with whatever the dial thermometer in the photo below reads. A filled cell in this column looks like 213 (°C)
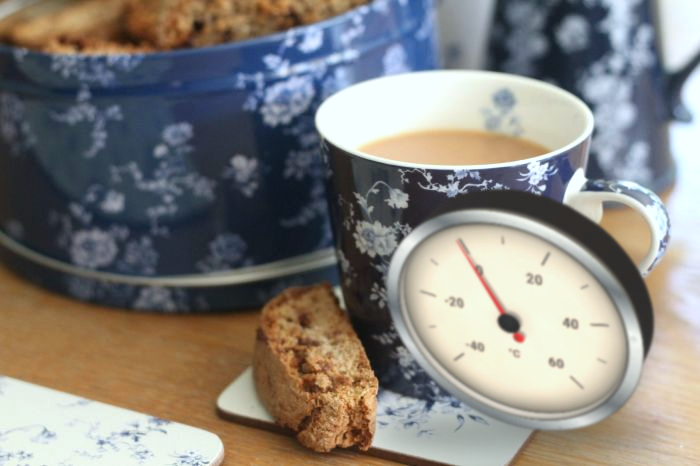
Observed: 0 (°C)
